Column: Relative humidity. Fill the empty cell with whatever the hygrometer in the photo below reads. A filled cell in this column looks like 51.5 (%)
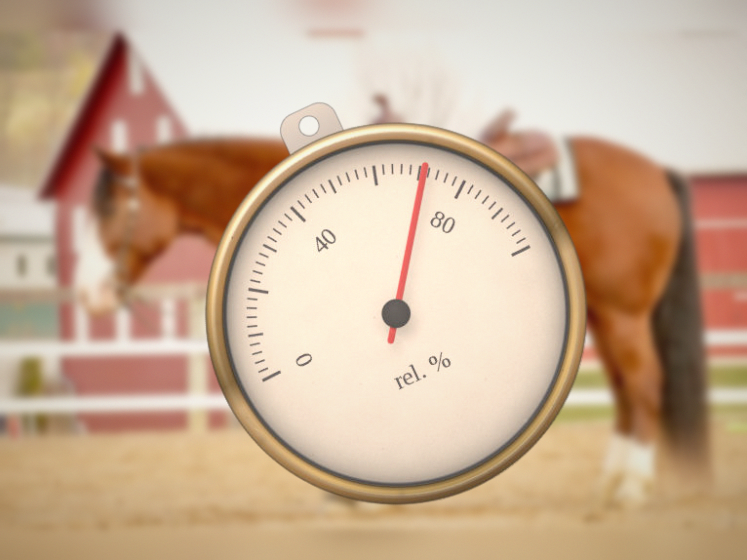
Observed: 71 (%)
